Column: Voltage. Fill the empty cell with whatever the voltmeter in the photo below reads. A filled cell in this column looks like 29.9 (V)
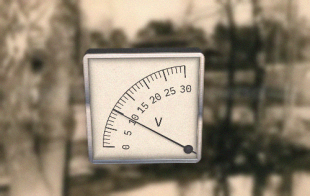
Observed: 10 (V)
